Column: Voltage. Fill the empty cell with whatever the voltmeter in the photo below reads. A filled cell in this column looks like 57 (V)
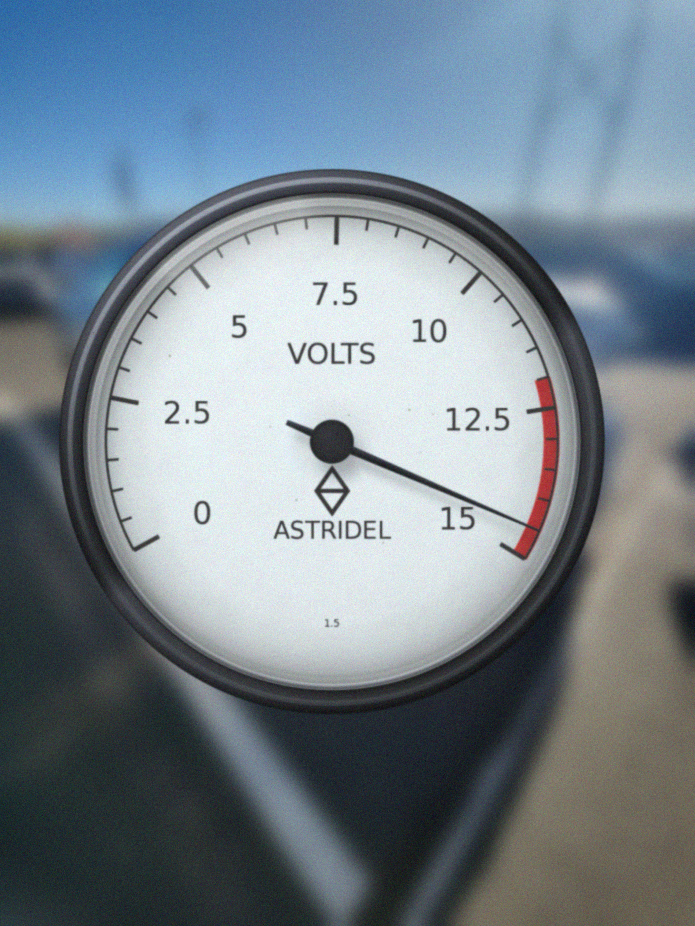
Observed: 14.5 (V)
